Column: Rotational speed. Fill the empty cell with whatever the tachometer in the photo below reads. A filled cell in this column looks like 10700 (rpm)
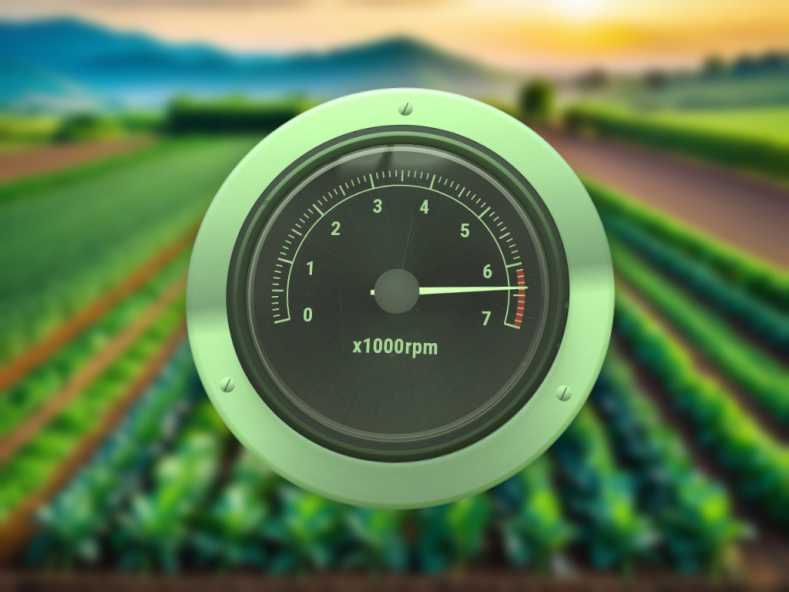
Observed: 6400 (rpm)
